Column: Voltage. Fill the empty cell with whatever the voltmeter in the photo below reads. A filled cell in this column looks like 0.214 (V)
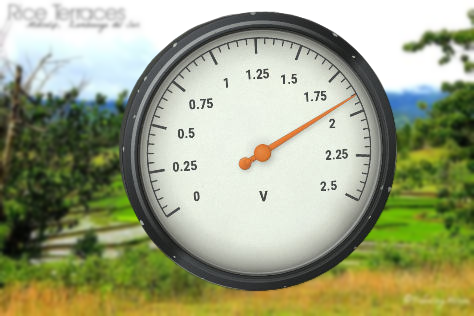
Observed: 1.9 (V)
